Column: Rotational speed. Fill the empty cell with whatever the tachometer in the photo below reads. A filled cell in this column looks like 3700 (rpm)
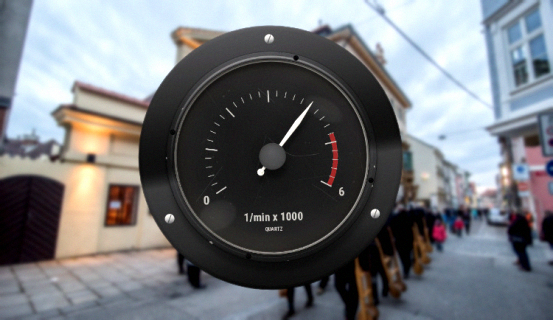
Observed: 4000 (rpm)
